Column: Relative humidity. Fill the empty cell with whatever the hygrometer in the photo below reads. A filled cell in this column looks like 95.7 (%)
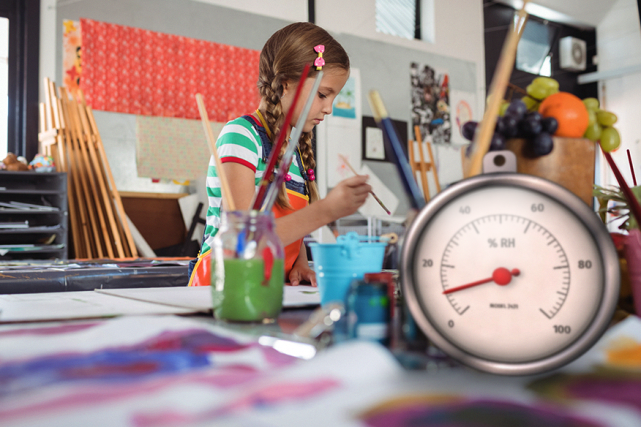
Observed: 10 (%)
